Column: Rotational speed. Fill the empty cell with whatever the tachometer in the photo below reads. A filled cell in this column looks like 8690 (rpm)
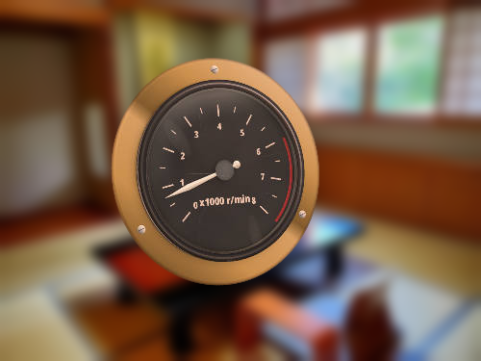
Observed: 750 (rpm)
